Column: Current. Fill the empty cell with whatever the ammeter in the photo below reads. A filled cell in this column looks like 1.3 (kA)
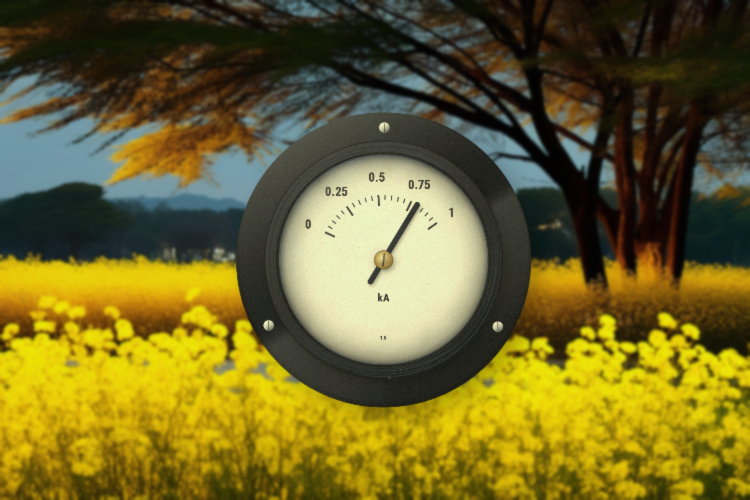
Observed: 0.8 (kA)
